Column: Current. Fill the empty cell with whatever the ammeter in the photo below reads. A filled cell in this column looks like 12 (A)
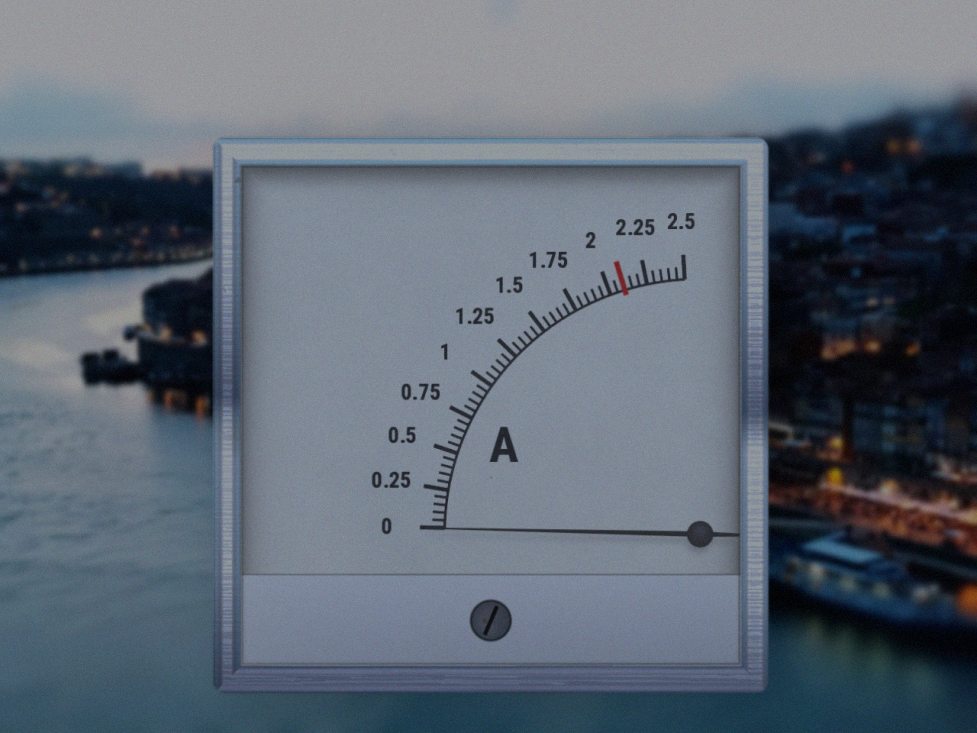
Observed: 0 (A)
